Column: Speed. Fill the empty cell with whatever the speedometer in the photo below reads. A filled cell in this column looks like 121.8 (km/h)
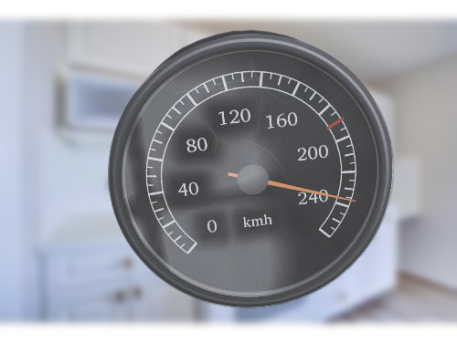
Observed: 235 (km/h)
